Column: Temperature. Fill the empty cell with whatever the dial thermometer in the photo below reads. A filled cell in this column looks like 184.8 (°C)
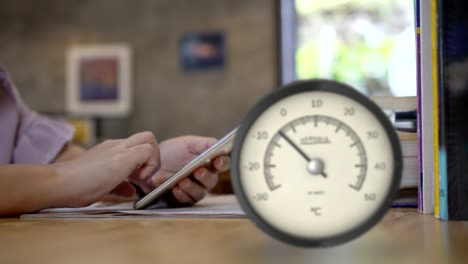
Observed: -5 (°C)
